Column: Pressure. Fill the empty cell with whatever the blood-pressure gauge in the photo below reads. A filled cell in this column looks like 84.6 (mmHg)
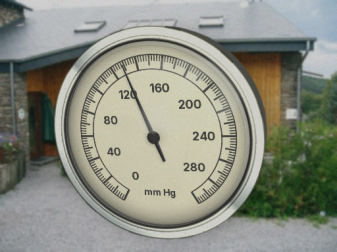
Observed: 130 (mmHg)
